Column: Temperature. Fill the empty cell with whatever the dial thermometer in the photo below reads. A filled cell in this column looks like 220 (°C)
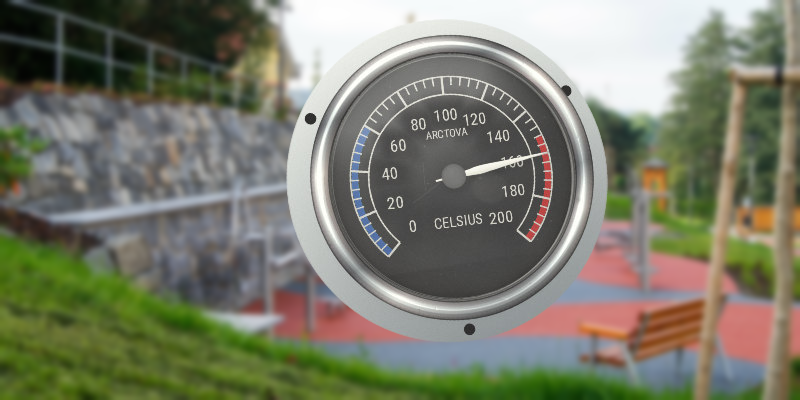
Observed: 160 (°C)
